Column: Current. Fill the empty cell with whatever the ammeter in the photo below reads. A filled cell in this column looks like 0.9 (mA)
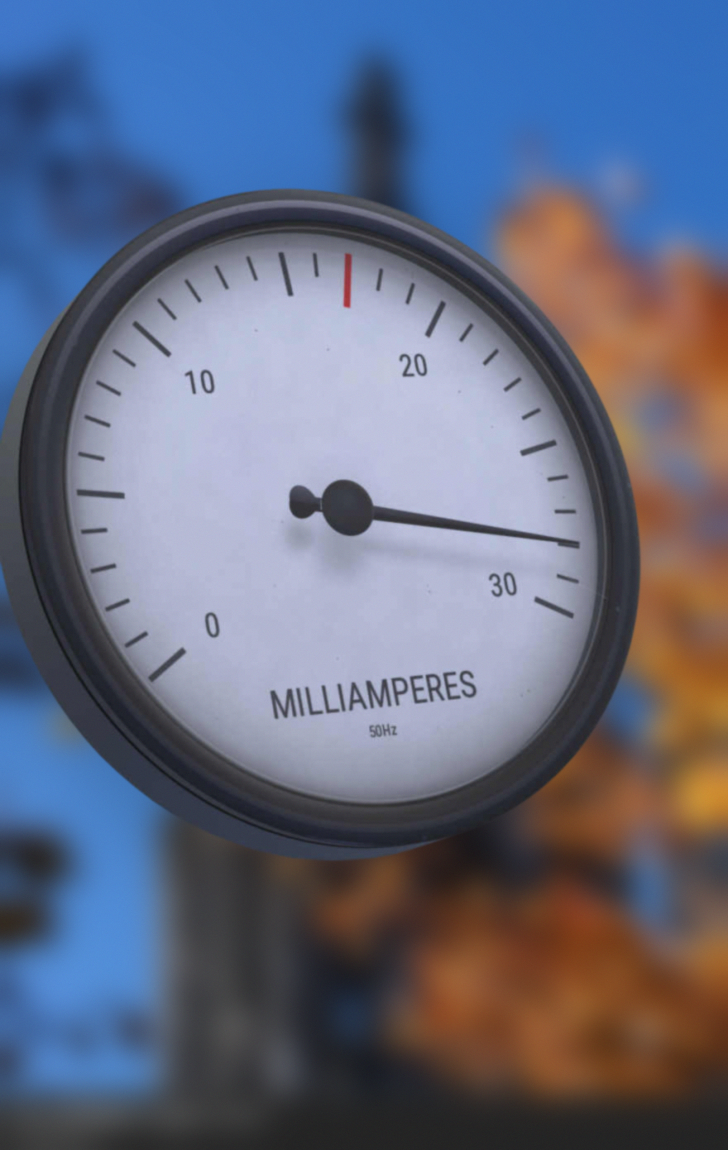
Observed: 28 (mA)
